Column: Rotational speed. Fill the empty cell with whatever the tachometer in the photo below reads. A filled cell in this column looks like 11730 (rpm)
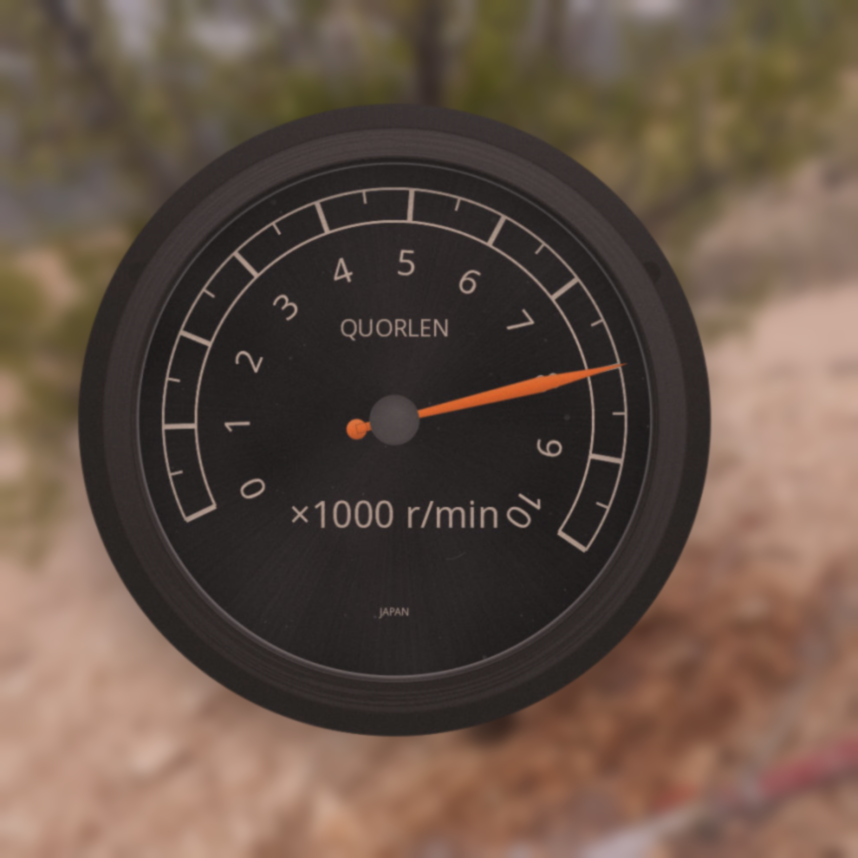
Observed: 8000 (rpm)
